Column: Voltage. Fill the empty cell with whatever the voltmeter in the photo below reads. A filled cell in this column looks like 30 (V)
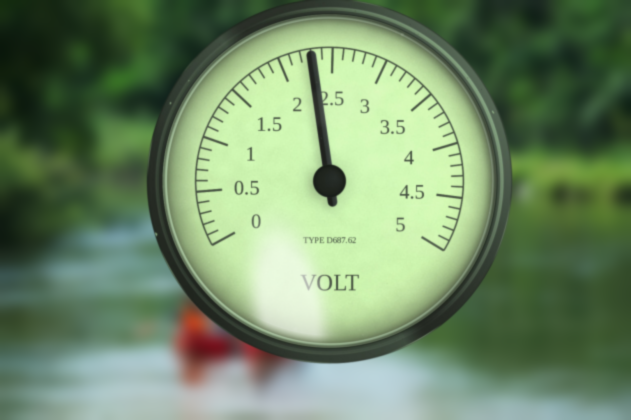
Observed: 2.3 (V)
